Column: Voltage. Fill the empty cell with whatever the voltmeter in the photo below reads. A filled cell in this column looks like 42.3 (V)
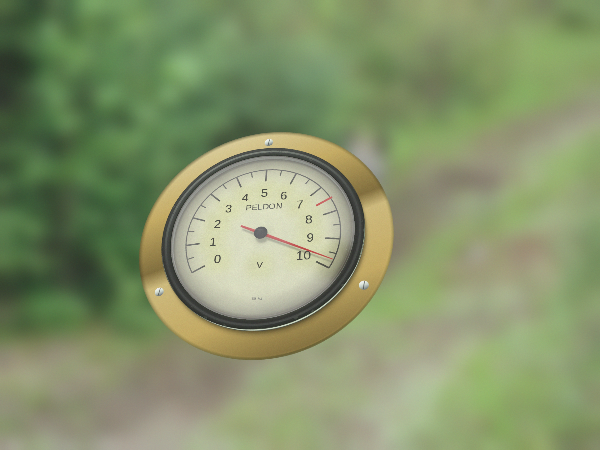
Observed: 9.75 (V)
